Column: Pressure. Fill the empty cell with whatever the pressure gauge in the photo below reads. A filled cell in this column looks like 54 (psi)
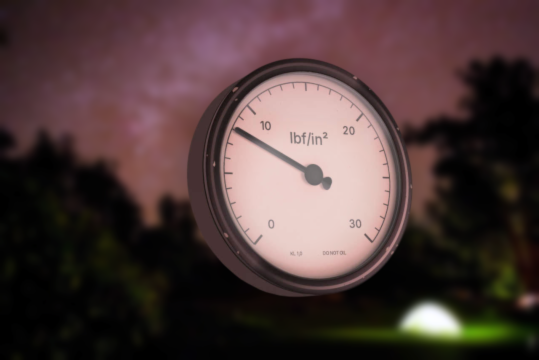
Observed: 8 (psi)
